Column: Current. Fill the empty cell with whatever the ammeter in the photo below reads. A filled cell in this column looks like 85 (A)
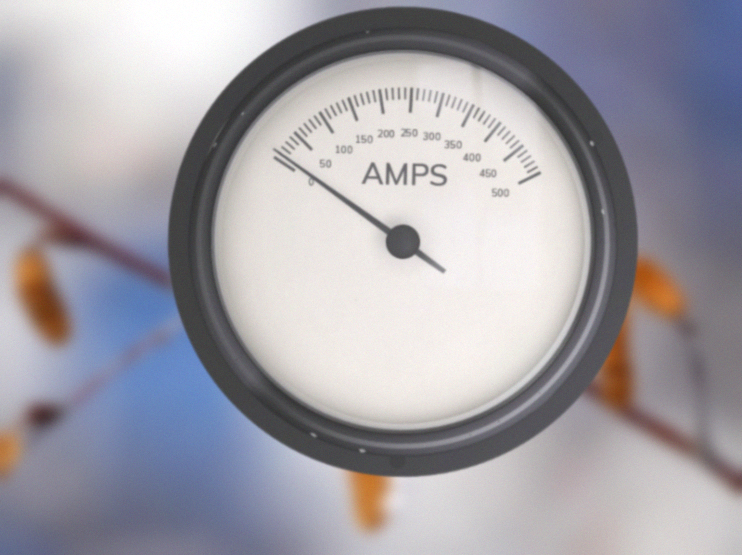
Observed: 10 (A)
